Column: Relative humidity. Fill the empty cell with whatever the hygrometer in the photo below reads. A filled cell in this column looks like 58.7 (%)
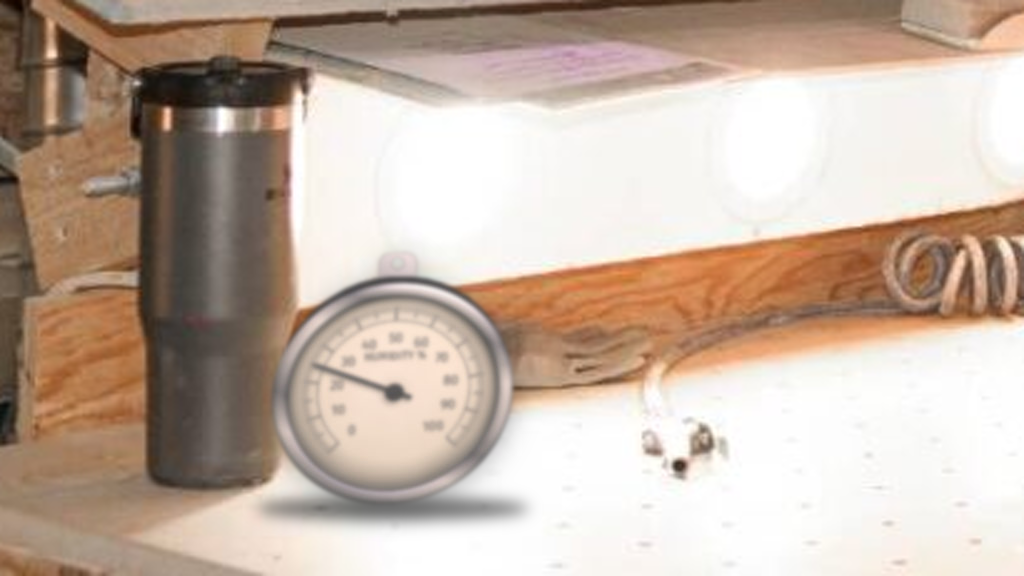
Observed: 25 (%)
